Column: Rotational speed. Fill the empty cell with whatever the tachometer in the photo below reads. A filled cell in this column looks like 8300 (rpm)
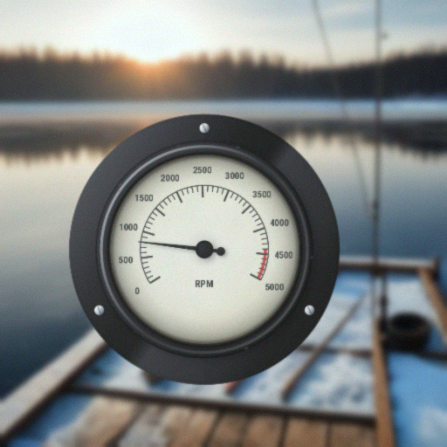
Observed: 800 (rpm)
